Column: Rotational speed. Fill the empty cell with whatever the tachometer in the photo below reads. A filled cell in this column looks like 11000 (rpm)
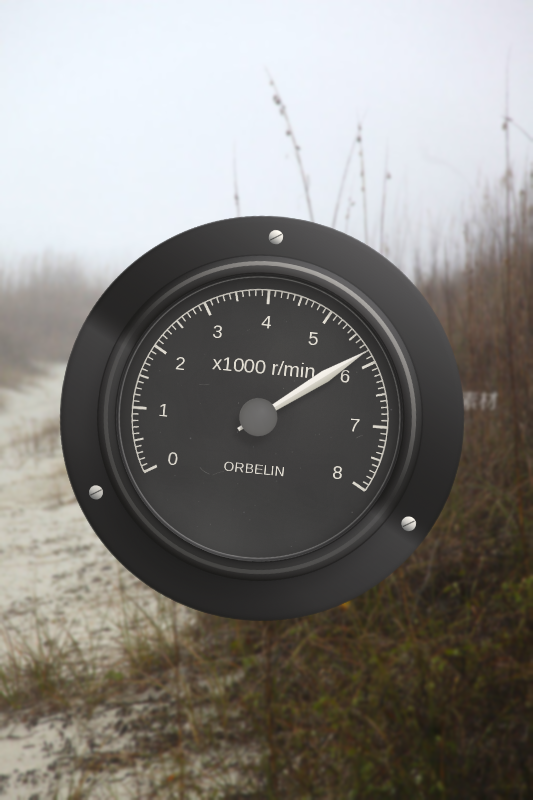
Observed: 5800 (rpm)
